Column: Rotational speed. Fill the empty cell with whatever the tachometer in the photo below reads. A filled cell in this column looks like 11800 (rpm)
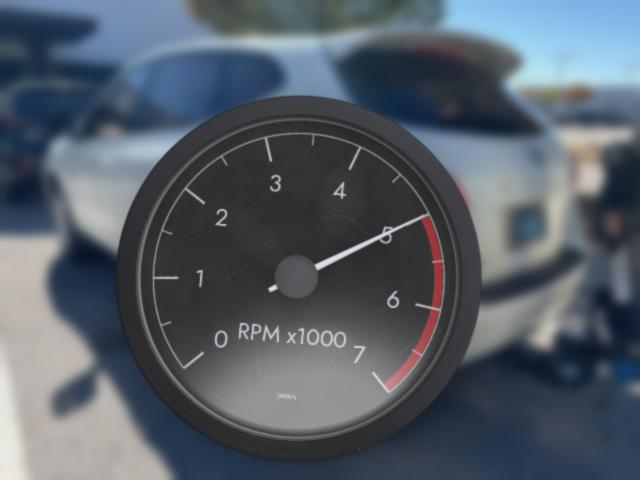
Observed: 5000 (rpm)
